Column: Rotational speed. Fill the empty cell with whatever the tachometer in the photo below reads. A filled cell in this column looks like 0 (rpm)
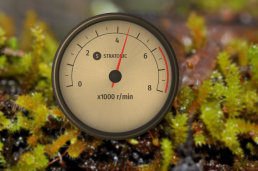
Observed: 4500 (rpm)
